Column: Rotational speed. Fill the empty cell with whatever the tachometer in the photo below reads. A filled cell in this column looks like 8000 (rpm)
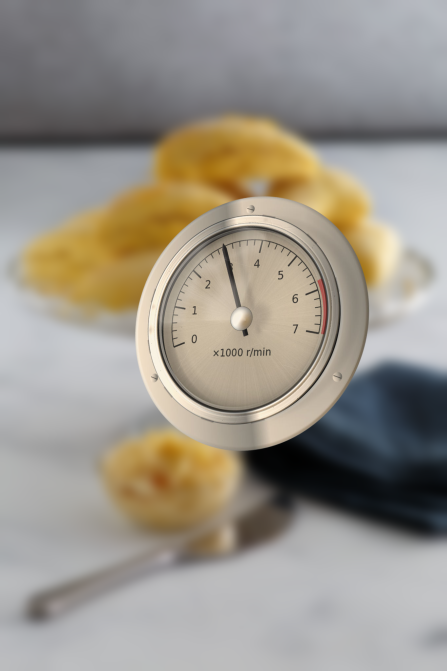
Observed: 3000 (rpm)
